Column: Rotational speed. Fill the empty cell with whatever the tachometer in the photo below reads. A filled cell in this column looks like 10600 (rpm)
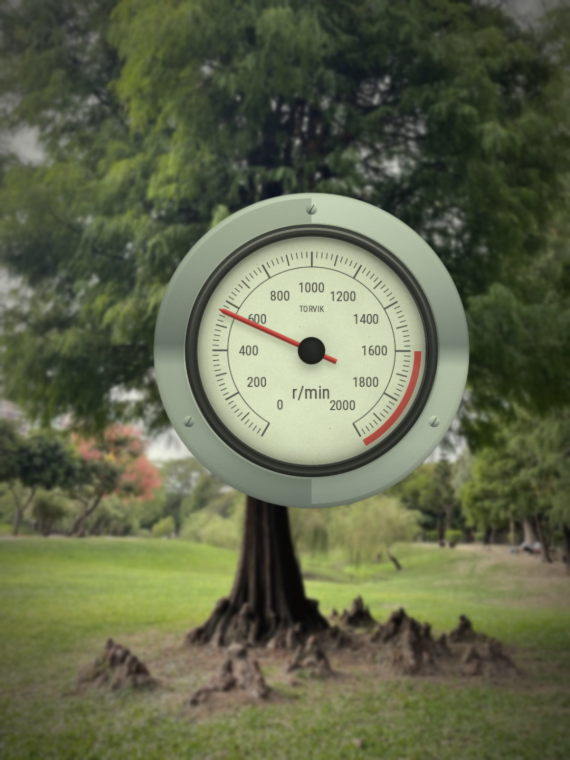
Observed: 560 (rpm)
